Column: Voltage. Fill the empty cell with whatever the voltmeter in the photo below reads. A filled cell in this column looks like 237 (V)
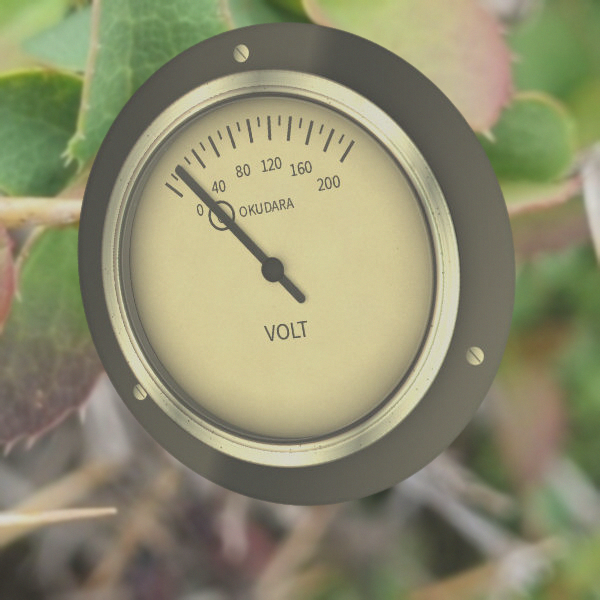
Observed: 20 (V)
